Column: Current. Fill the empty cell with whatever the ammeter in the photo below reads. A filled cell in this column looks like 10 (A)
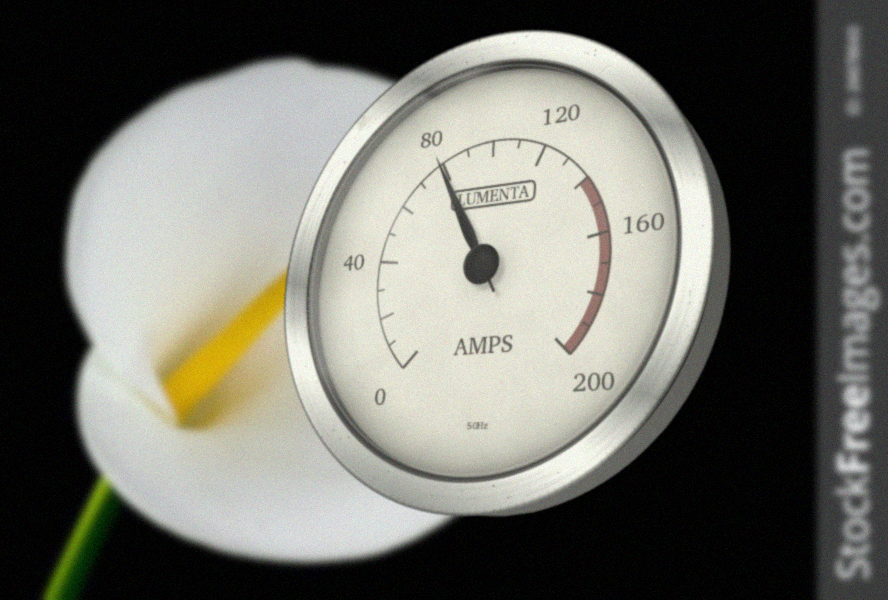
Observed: 80 (A)
